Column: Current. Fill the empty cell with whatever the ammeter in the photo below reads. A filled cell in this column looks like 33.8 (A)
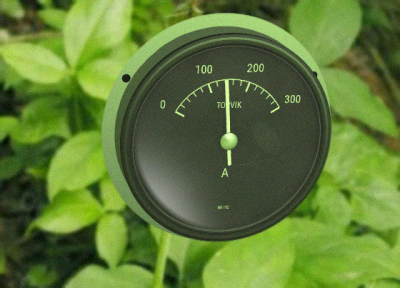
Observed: 140 (A)
